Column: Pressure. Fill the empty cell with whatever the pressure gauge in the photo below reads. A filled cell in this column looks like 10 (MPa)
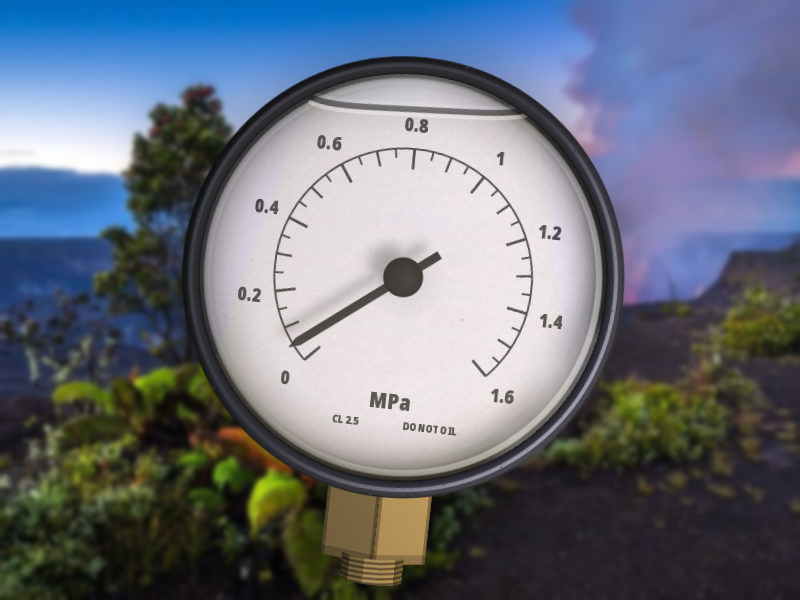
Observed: 0.05 (MPa)
